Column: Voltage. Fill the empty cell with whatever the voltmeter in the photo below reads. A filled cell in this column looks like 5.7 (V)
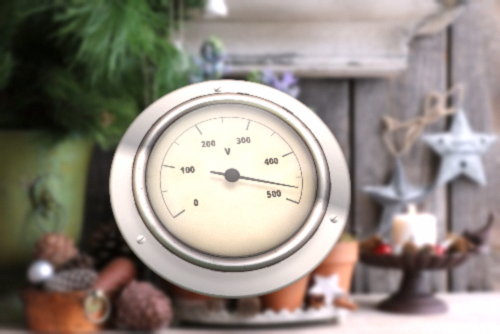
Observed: 475 (V)
